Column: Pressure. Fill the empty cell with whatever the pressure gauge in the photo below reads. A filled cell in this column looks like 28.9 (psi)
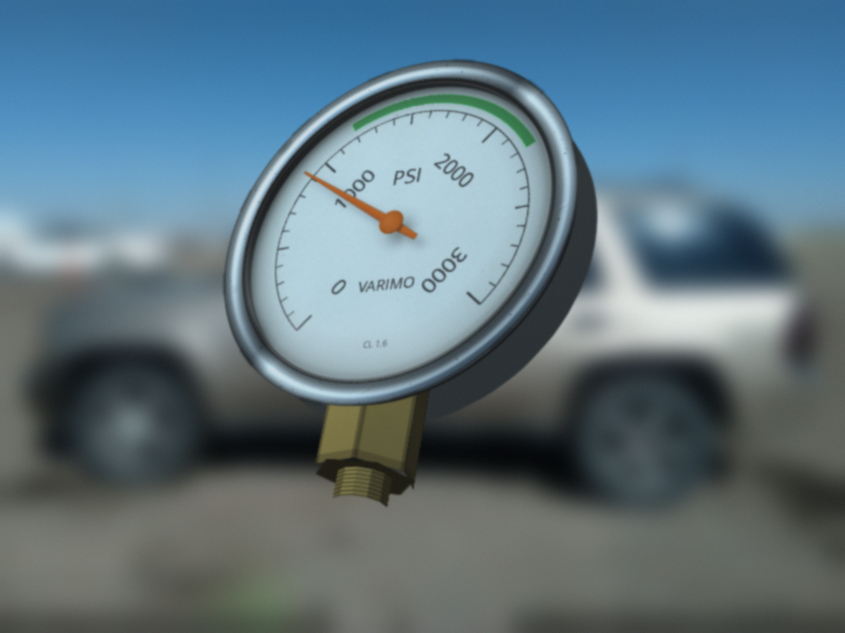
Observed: 900 (psi)
